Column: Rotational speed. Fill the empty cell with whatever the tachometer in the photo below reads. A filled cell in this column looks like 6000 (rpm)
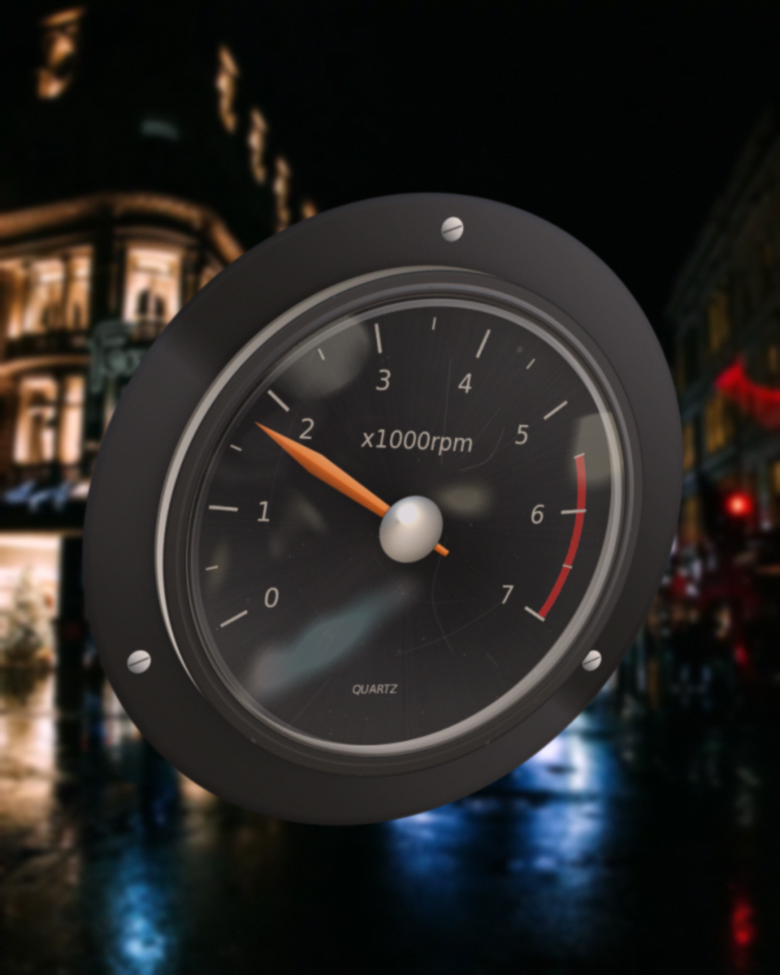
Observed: 1750 (rpm)
